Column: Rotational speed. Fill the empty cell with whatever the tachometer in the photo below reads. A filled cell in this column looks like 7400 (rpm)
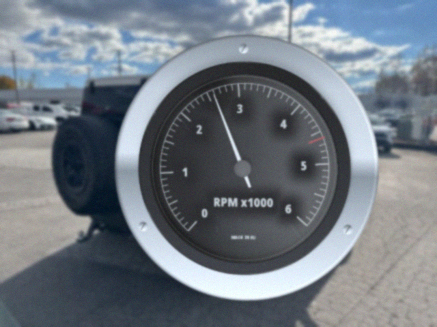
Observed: 2600 (rpm)
